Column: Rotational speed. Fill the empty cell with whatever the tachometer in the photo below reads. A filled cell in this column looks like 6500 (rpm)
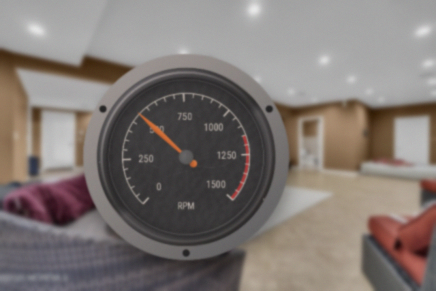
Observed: 500 (rpm)
